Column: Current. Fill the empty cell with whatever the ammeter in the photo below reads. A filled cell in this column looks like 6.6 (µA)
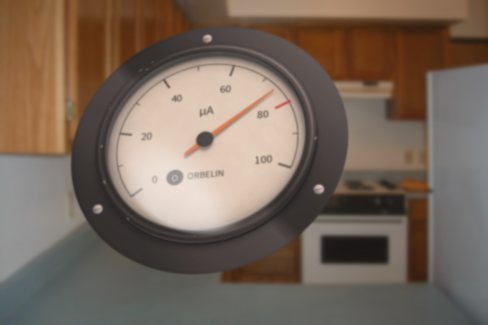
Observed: 75 (µA)
